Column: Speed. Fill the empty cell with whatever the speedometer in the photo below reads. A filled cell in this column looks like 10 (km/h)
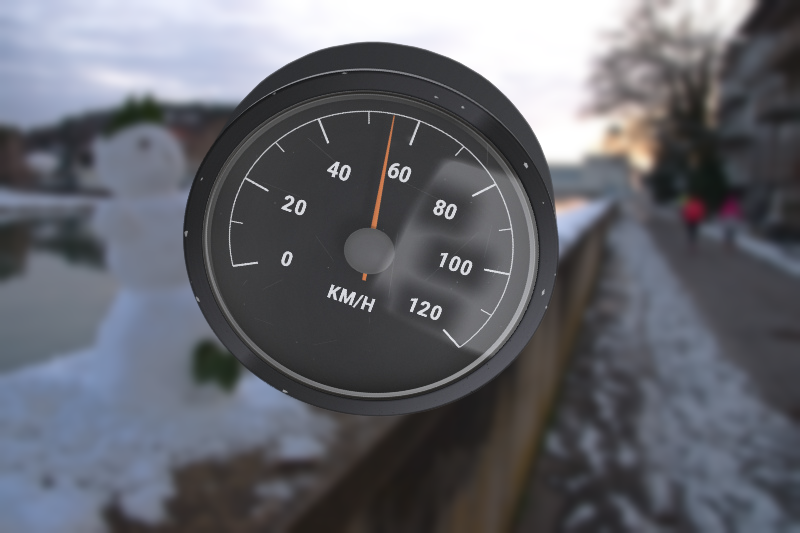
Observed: 55 (km/h)
